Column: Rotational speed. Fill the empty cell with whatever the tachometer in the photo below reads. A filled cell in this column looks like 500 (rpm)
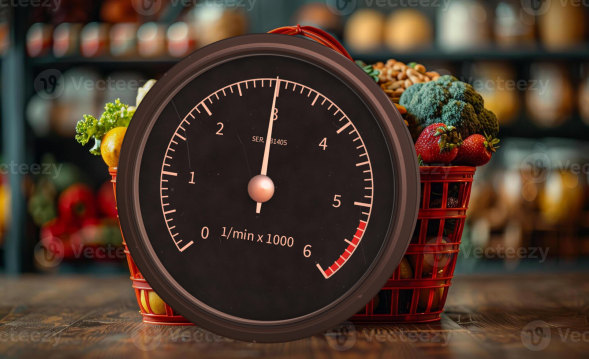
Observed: 3000 (rpm)
